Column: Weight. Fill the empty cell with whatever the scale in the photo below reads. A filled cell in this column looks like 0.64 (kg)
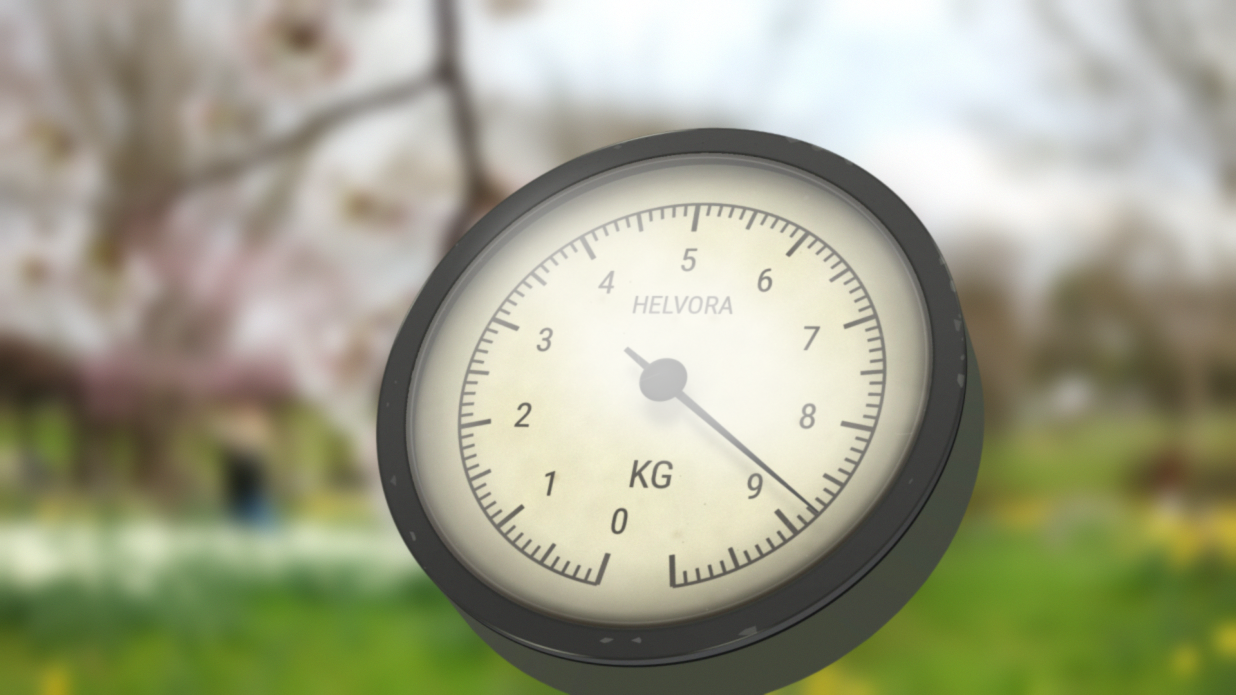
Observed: 8.8 (kg)
